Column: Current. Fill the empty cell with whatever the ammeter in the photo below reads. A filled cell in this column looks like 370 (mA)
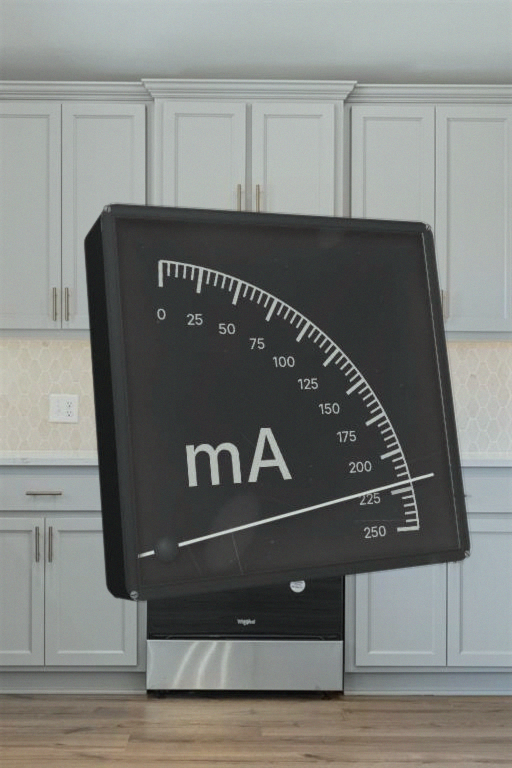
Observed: 220 (mA)
